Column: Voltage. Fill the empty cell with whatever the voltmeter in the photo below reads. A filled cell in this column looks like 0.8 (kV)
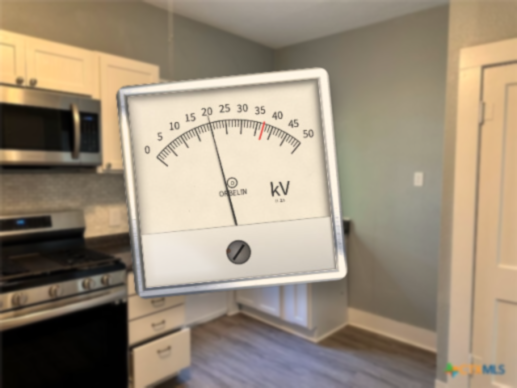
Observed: 20 (kV)
